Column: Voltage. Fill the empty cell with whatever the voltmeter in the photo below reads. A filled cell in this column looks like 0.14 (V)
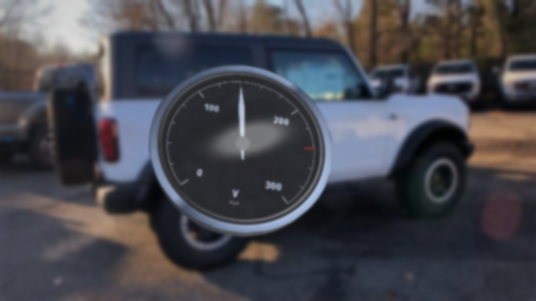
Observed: 140 (V)
